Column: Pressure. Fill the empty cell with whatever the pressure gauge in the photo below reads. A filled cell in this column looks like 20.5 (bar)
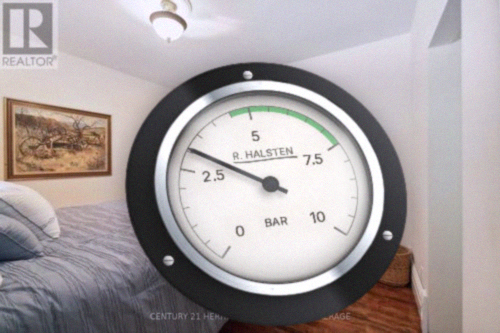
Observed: 3 (bar)
